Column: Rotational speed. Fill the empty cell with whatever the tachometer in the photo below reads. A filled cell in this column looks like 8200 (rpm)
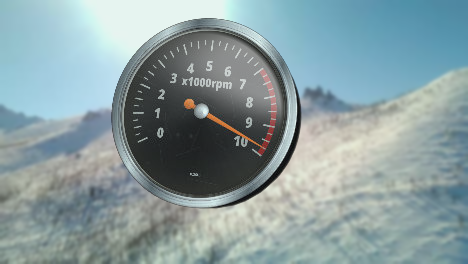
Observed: 9750 (rpm)
